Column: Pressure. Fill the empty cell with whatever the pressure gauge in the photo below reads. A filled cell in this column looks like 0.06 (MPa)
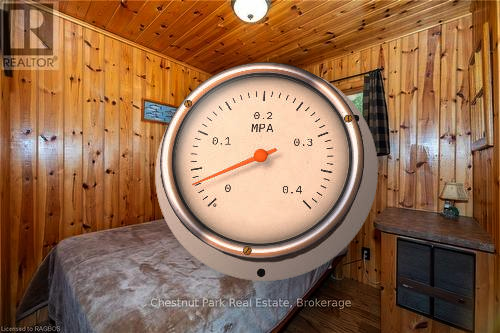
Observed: 0.03 (MPa)
